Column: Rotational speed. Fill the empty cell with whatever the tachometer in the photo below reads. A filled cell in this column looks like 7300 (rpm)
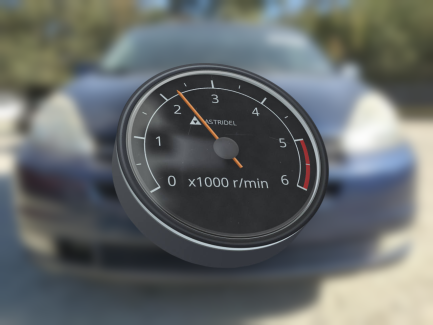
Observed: 2250 (rpm)
